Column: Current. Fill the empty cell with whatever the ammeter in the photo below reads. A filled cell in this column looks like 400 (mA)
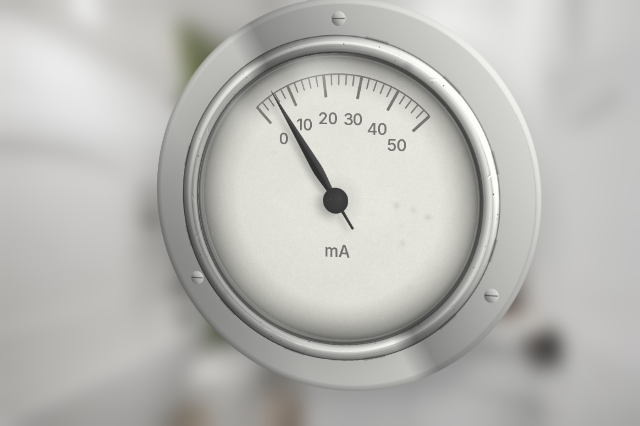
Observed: 6 (mA)
